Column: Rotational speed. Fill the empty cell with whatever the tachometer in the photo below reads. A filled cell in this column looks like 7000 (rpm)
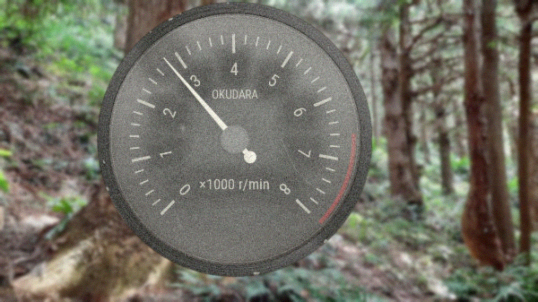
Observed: 2800 (rpm)
